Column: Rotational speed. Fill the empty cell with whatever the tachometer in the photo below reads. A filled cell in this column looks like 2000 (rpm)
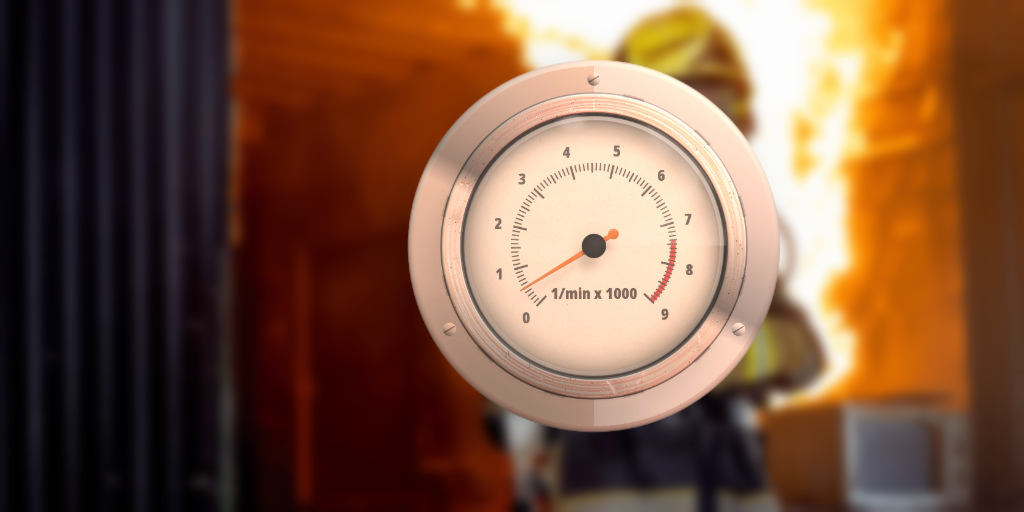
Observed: 500 (rpm)
